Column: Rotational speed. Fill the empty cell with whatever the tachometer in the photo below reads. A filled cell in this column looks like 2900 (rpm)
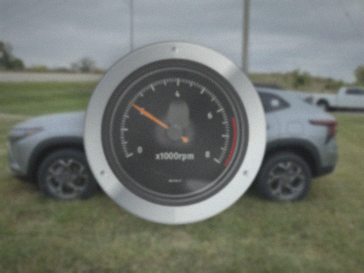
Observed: 2000 (rpm)
